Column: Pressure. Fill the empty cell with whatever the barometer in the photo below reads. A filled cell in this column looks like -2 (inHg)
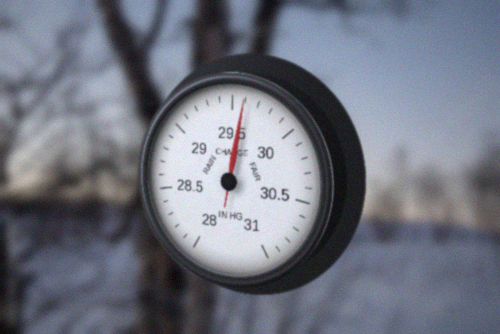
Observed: 29.6 (inHg)
